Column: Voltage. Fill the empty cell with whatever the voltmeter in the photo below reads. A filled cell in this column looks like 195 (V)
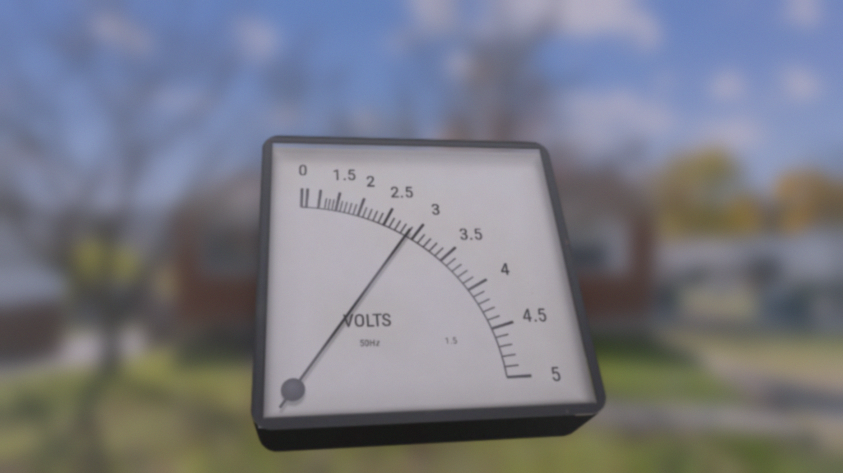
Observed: 2.9 (V)
